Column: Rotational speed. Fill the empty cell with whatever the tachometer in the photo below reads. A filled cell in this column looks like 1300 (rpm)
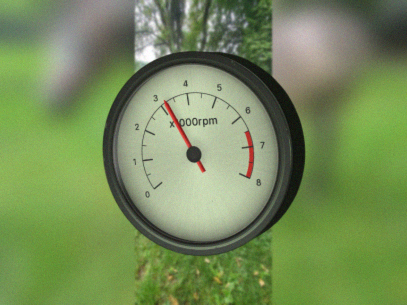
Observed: 3250 (rpm)
